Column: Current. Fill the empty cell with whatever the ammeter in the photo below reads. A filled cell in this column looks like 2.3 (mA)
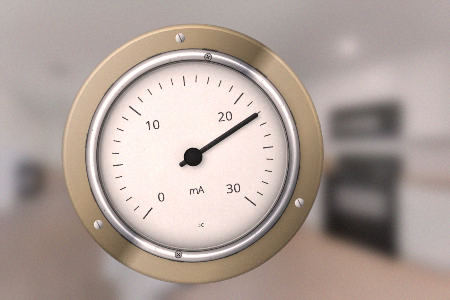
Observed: 22 (mA)
